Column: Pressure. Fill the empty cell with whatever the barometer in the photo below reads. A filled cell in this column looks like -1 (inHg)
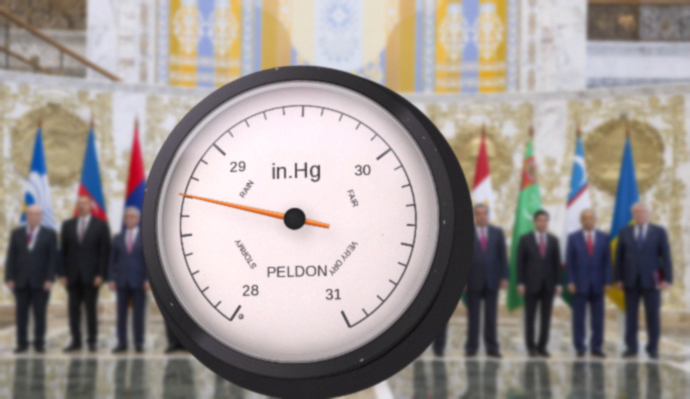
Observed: 28.7 (inHg)
